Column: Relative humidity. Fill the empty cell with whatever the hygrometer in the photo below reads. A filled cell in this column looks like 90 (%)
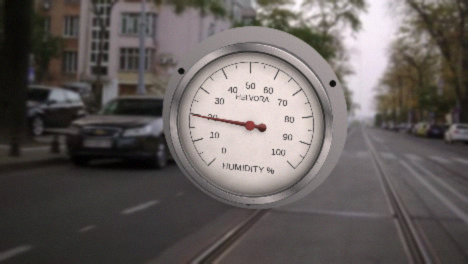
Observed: 20 (%)
